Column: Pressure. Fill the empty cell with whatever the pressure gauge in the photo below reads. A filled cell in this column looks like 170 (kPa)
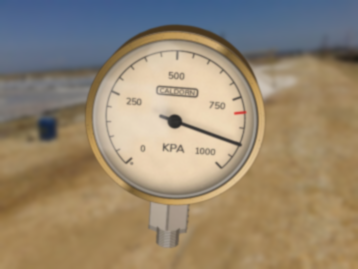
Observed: 900 (kPa)
